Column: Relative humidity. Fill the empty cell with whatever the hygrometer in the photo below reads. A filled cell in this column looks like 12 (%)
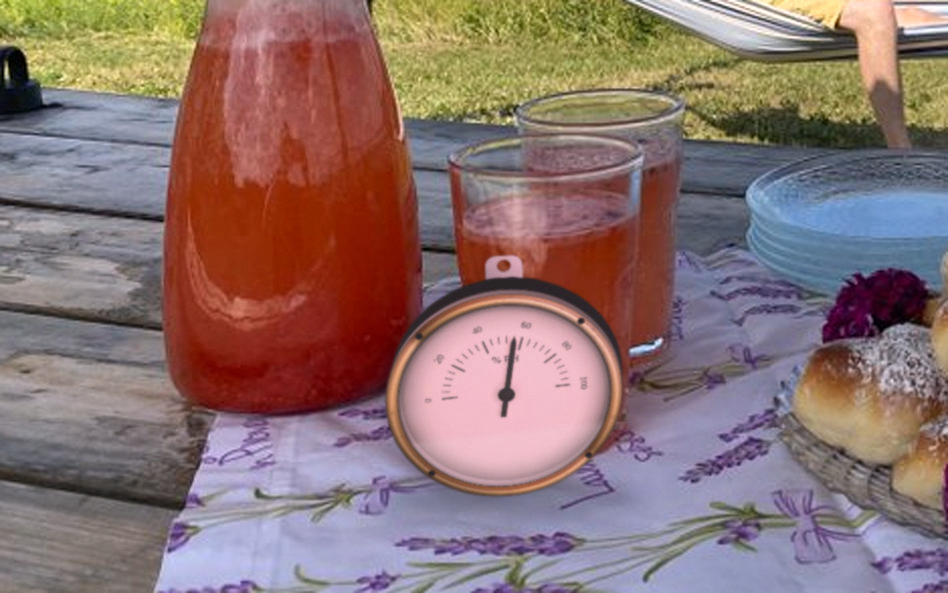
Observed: 56 (%)
